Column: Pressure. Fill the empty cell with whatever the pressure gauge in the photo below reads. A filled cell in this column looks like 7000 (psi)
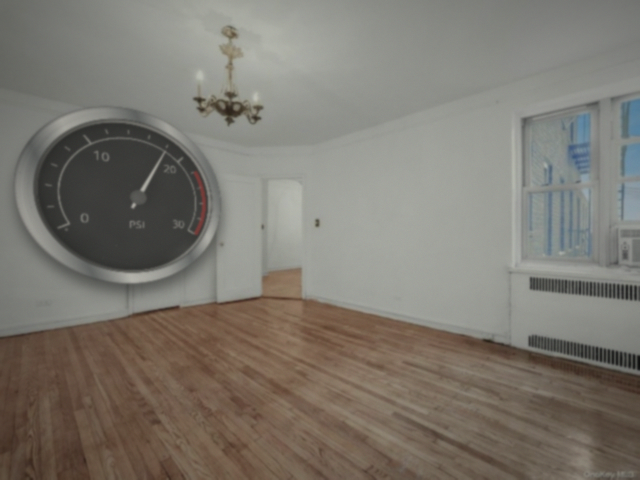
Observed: 18 (psi)
